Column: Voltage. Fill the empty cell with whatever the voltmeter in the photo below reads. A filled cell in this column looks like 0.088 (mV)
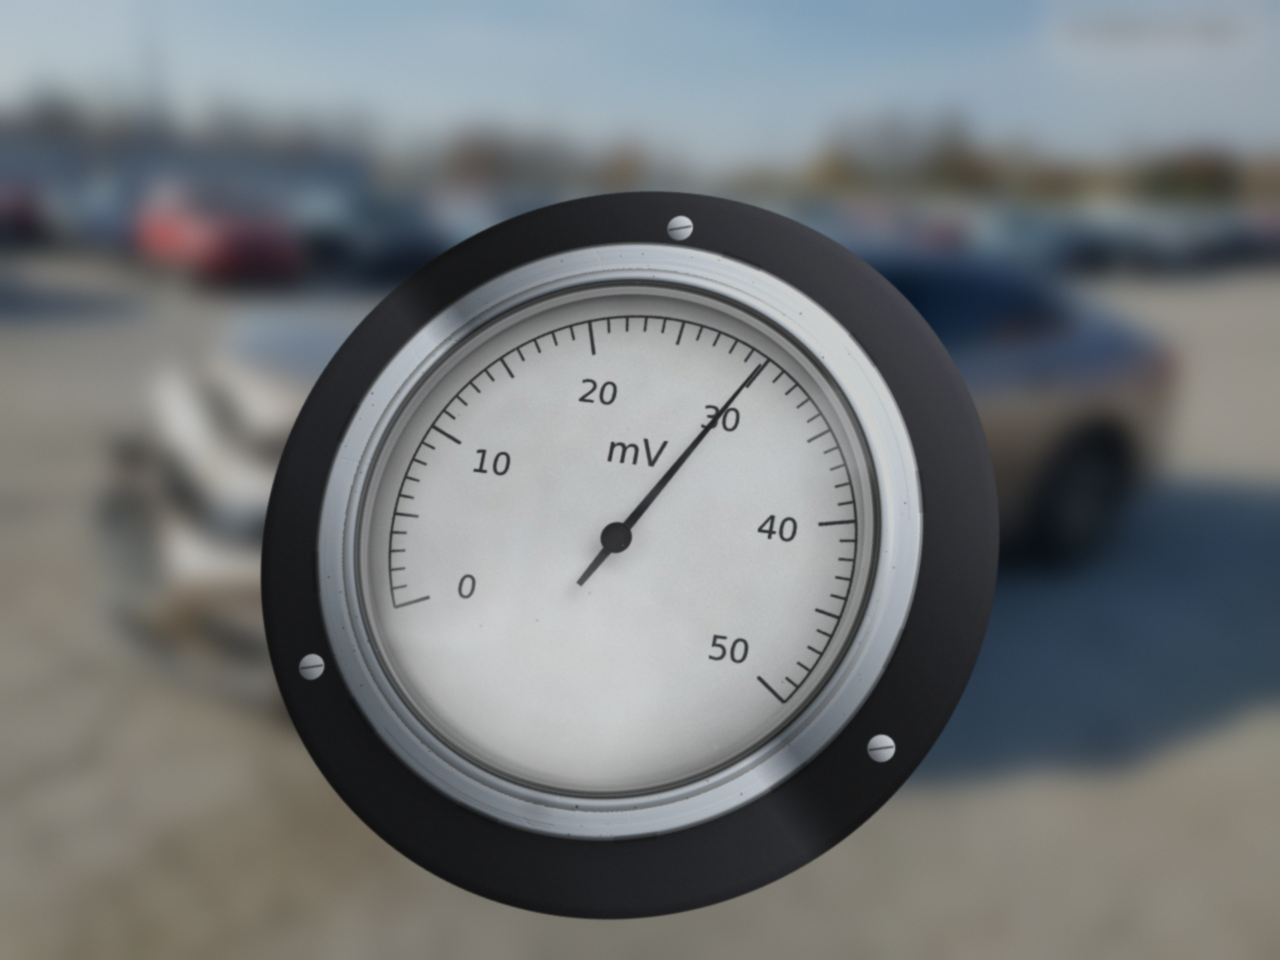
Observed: 30 (mV)
